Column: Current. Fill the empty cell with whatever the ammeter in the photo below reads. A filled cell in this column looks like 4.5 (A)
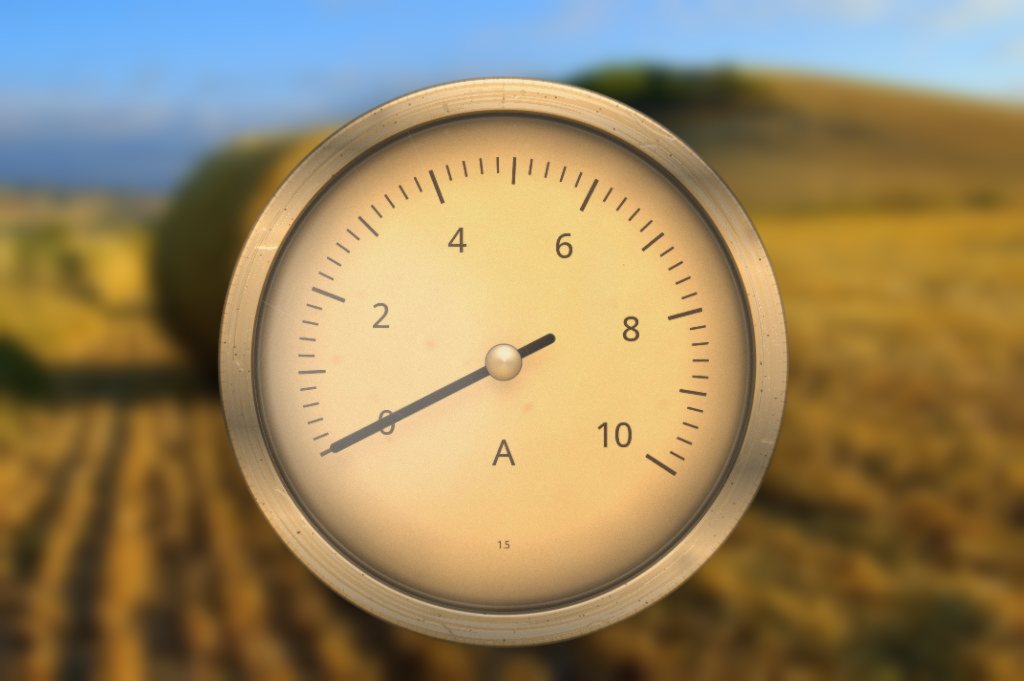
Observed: 0 (A)
